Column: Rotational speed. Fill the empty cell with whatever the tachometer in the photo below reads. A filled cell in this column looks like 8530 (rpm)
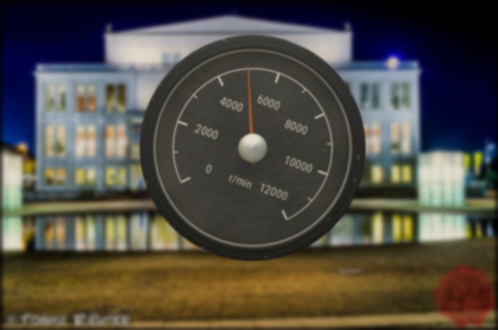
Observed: 5000 (rpm)
